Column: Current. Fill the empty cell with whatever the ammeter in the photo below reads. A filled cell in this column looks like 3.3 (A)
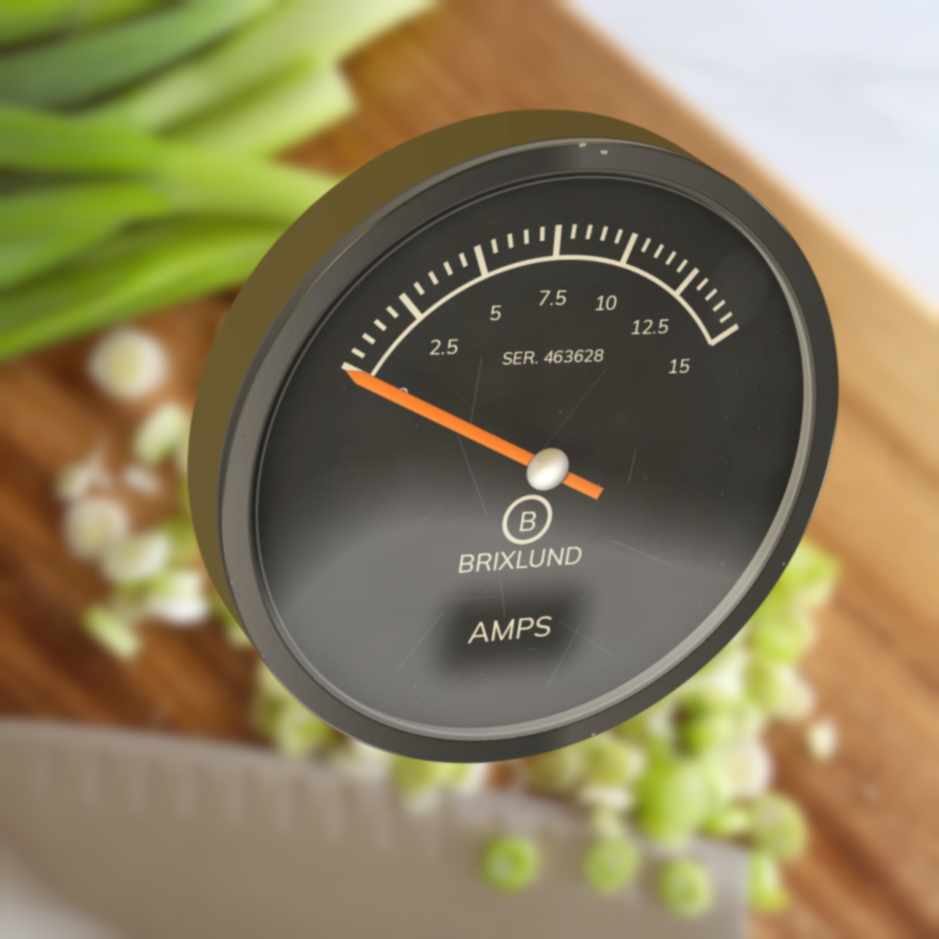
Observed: 0 (A)
